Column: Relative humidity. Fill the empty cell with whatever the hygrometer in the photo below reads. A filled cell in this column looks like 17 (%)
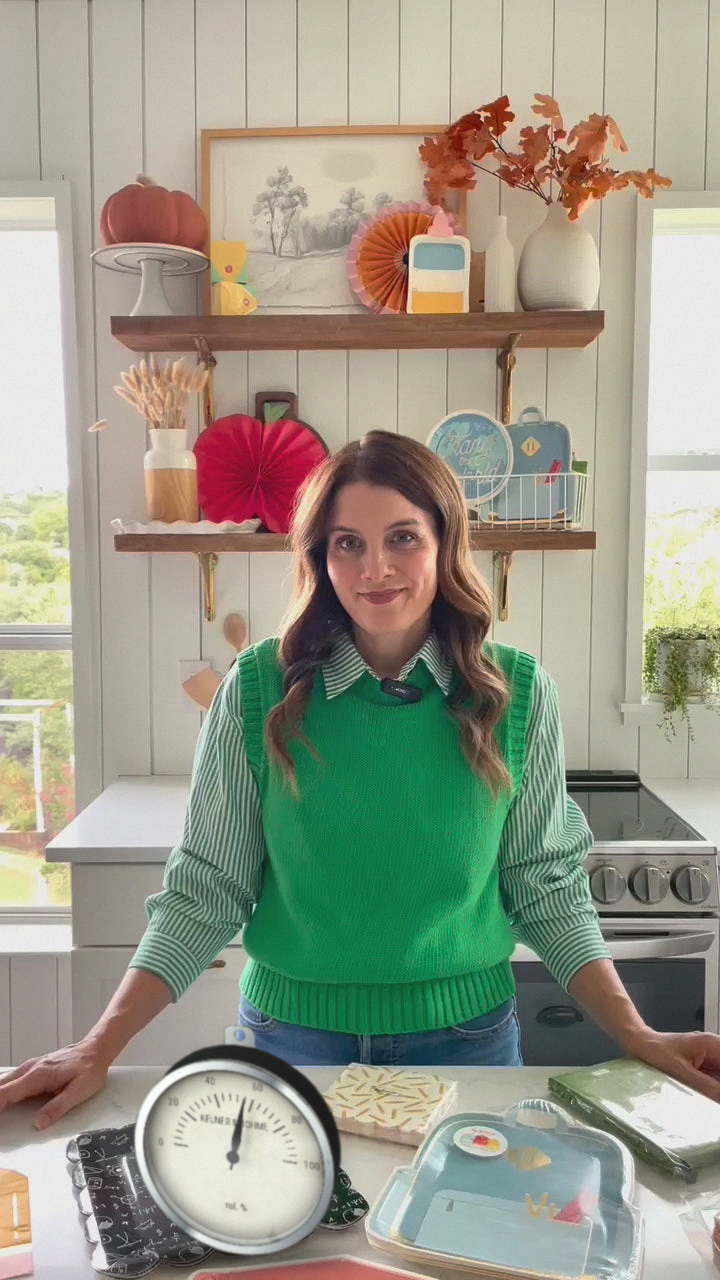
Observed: 56 (%)
